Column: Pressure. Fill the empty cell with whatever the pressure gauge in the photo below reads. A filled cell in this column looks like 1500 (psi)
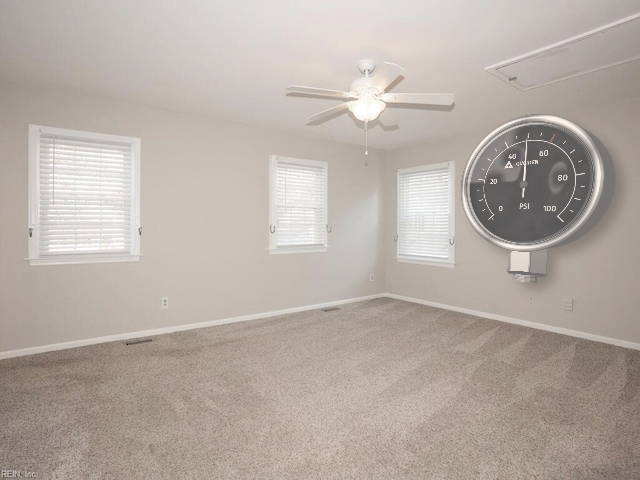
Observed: 50 (psi)
